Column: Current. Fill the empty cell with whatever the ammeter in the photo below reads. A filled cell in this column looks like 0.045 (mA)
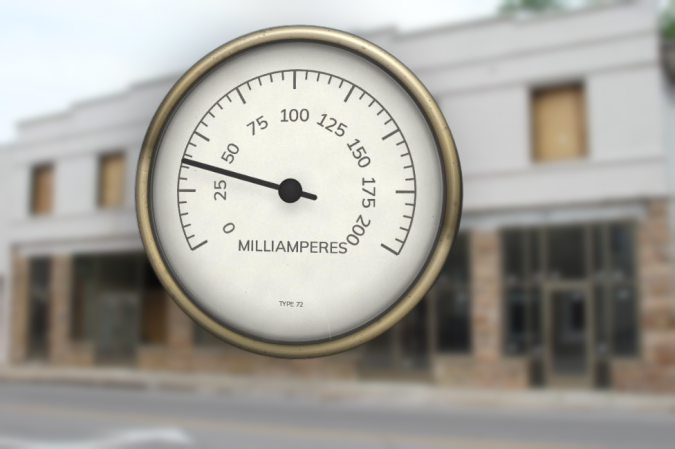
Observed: 37.5 (mA)
